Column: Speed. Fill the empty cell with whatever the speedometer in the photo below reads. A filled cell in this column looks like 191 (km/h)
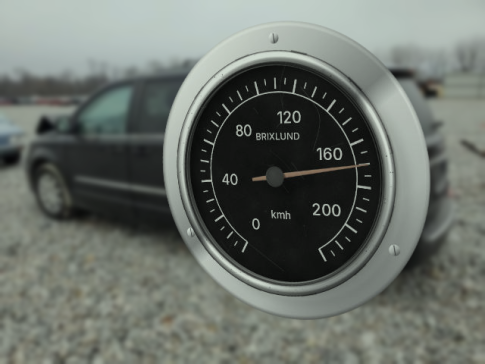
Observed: 170 (km/h)
